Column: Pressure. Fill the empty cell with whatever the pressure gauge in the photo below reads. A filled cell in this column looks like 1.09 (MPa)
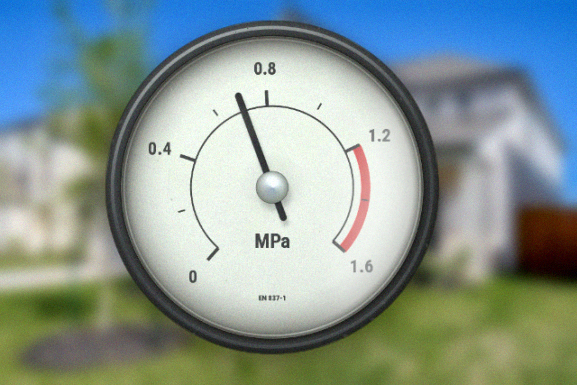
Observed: 0.7 (MPa)
